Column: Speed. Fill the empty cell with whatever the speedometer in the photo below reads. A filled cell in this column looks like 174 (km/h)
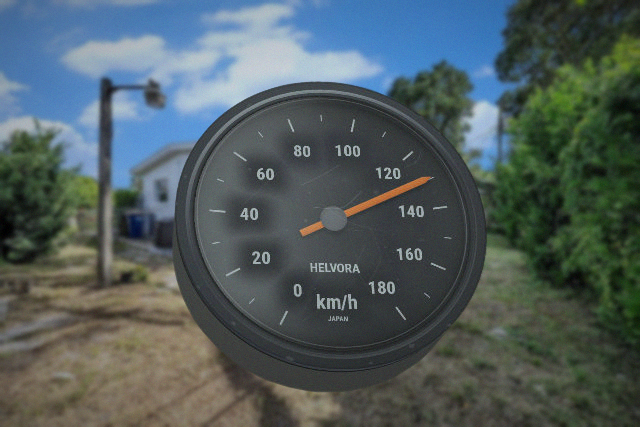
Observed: 130 (km/h)
